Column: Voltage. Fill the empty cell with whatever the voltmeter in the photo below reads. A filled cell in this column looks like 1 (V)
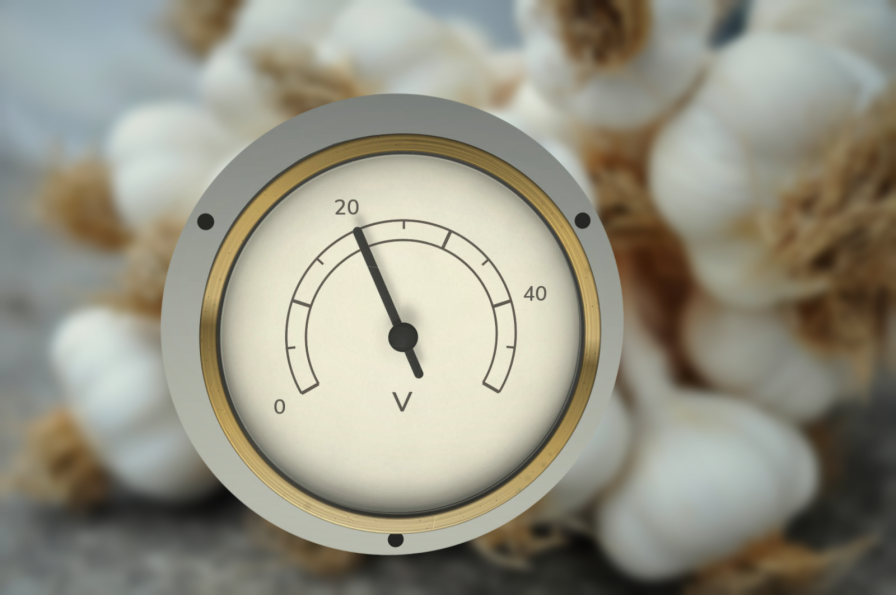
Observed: 20 (V)
